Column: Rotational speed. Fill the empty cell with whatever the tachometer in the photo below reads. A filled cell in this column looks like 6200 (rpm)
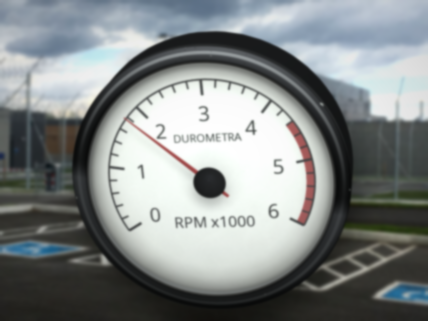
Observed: 1800 (rpm)
